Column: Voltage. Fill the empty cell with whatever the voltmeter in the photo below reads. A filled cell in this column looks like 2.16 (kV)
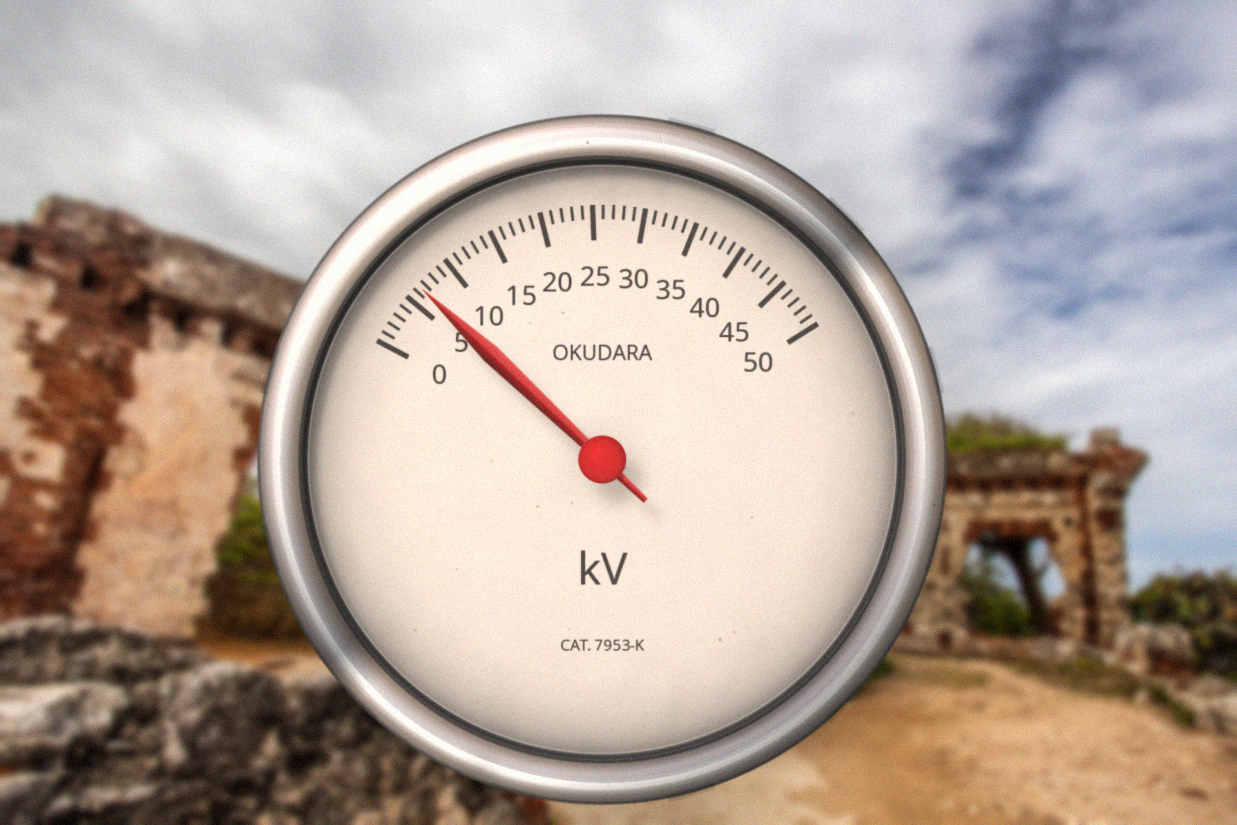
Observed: 6.5 (kV)
